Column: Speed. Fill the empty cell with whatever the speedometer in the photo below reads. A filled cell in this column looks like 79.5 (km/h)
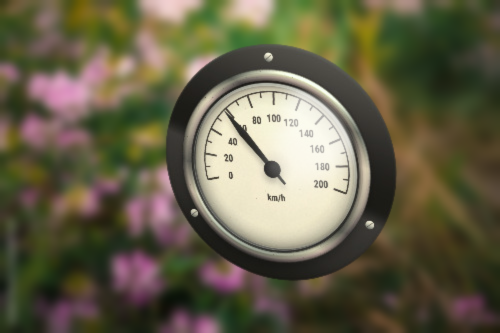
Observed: 60 (km/h)
